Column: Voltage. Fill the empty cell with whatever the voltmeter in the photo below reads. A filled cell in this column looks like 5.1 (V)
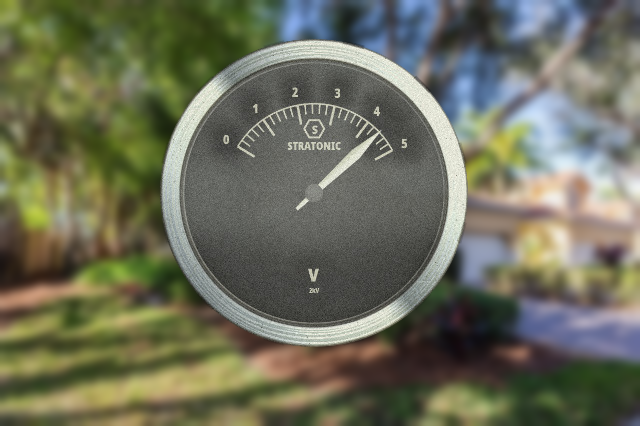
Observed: 4.4 (V)
